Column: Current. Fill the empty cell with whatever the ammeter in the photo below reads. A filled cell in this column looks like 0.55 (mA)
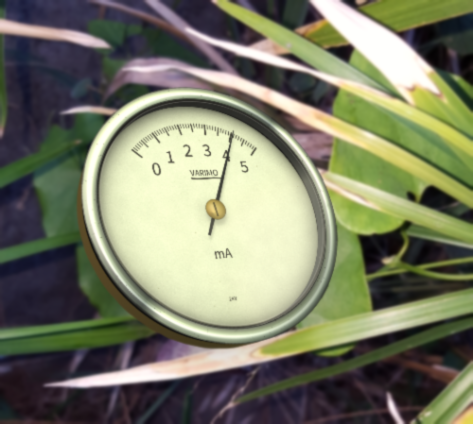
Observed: 4 (mA)
